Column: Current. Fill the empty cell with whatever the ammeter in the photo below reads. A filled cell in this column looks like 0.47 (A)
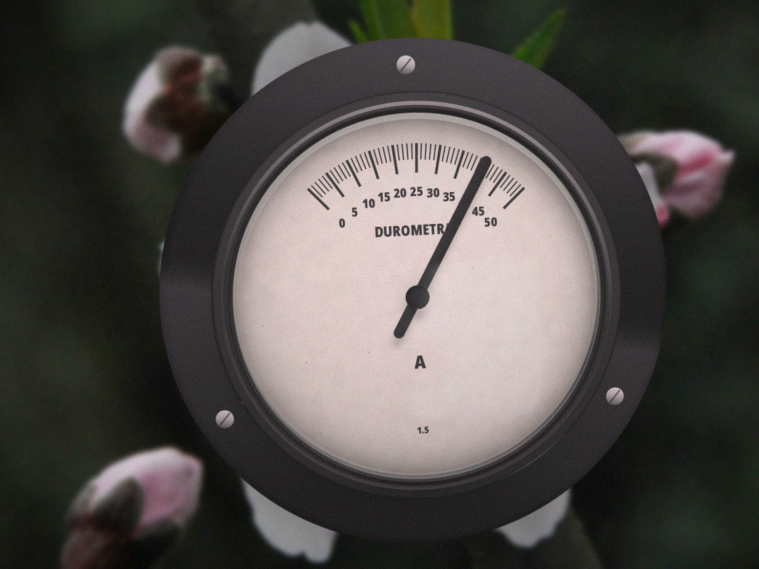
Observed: 40 (A)
